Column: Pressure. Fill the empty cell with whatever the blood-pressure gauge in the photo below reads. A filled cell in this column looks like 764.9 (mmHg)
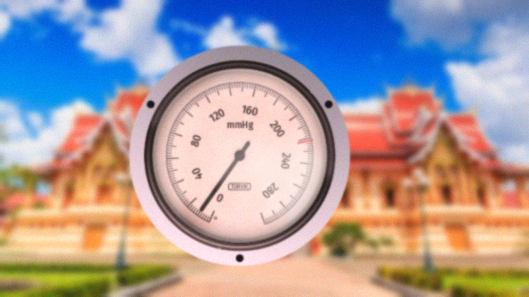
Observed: 10 (mmHg)
